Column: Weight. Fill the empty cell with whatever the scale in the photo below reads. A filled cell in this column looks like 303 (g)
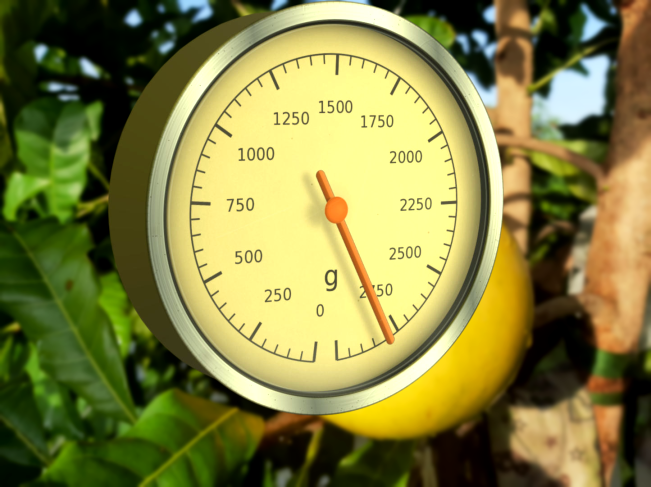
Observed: 2800 (g)
